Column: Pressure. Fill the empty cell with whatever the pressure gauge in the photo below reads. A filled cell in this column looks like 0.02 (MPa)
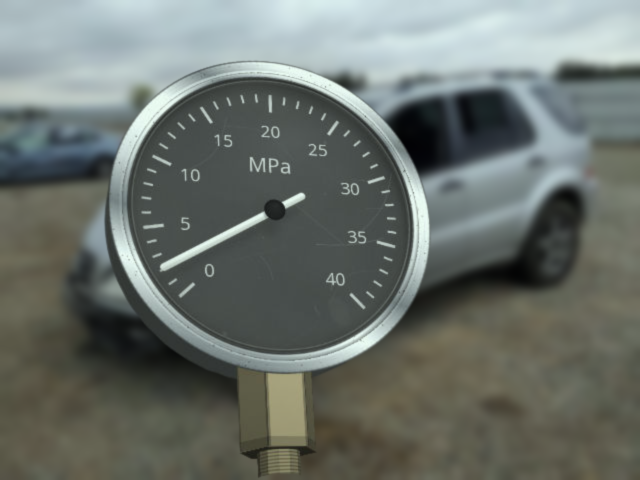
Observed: 2 (MPa)
